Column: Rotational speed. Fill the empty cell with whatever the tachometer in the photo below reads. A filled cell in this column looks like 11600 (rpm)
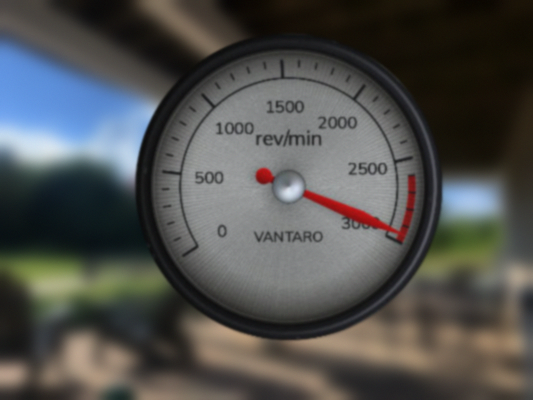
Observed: 2950 (rpm)
